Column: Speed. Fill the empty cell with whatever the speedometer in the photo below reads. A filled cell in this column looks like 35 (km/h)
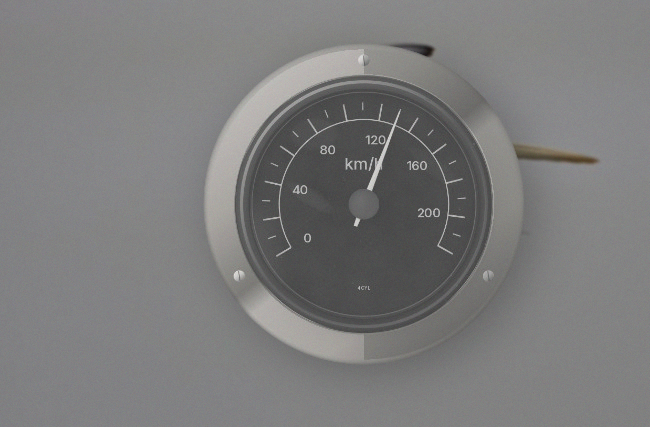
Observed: 130 (km/h)
